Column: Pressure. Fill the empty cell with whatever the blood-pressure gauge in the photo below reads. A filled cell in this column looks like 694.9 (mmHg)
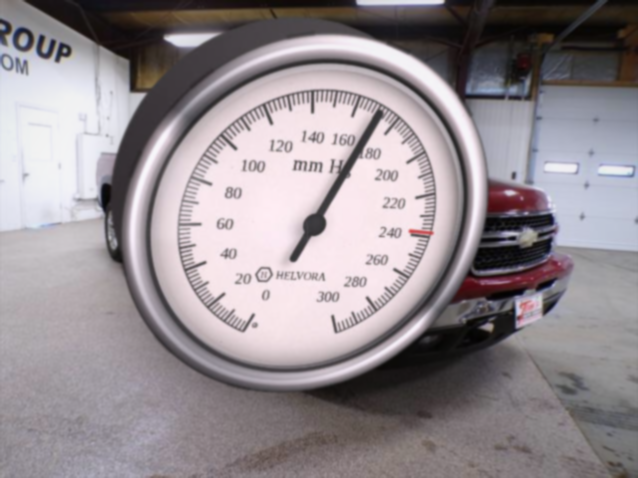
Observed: 170 (mmHg)
